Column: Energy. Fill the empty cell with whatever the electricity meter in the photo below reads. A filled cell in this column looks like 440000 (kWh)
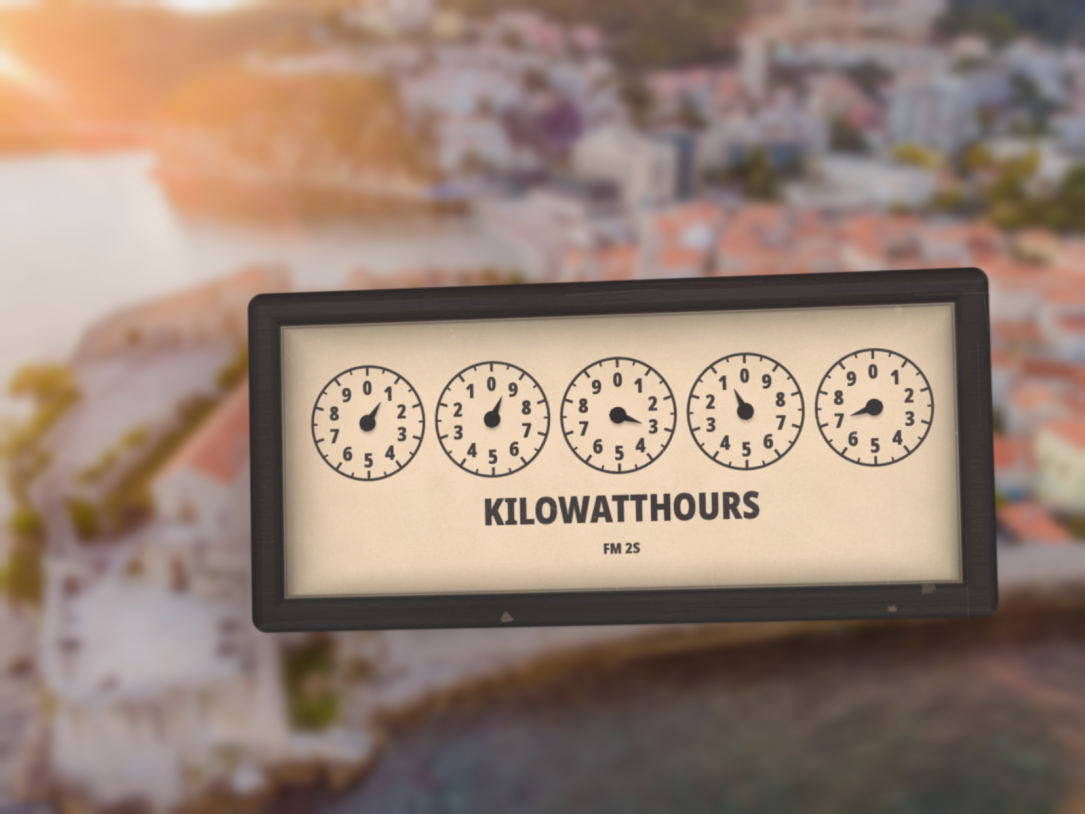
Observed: 9307 (kWh)
